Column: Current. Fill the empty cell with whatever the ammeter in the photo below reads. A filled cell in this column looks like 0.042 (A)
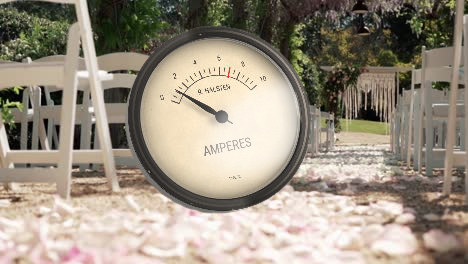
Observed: 1 (A)
